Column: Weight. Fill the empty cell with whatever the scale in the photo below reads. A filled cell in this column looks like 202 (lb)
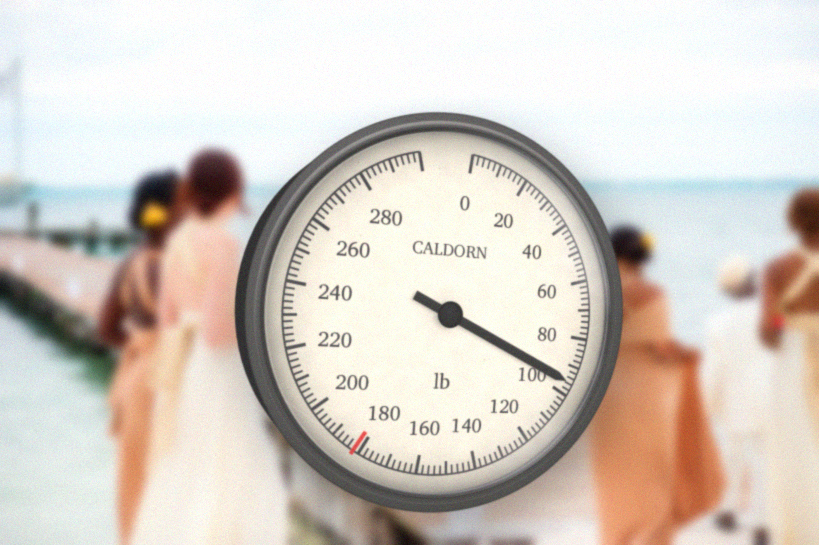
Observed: 96 (lb)
